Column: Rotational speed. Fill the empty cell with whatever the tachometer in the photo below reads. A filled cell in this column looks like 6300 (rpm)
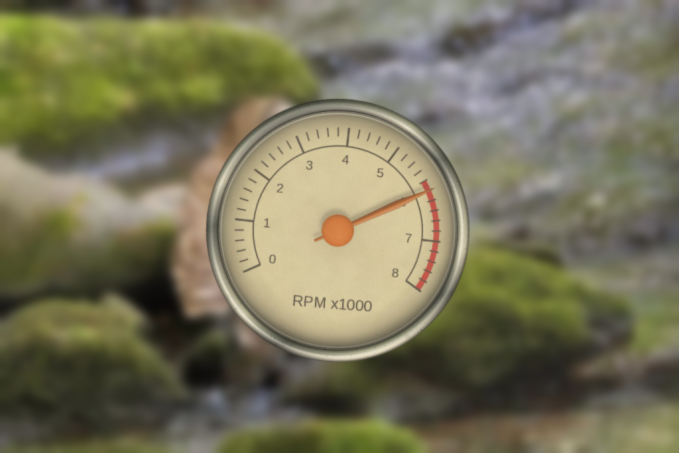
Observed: 6000 (rpm)
